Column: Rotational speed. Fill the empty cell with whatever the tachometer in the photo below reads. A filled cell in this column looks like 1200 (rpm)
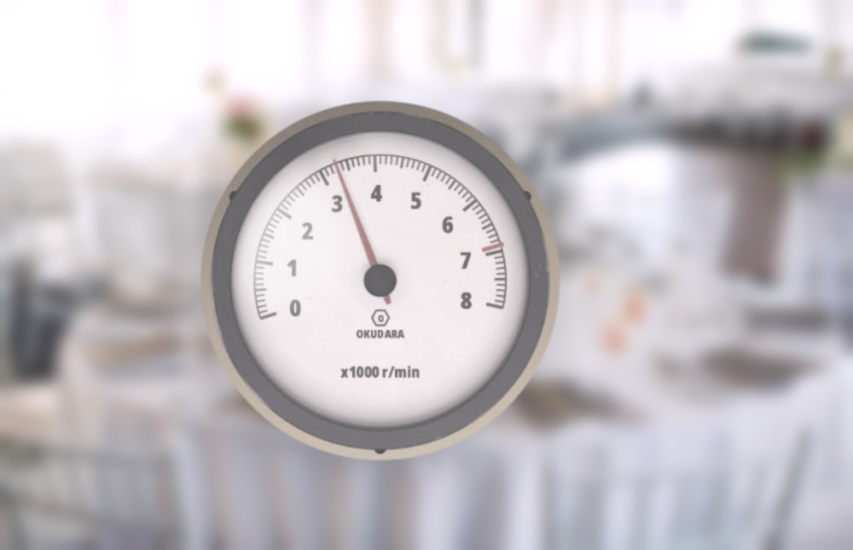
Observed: 3300 (rpm)
